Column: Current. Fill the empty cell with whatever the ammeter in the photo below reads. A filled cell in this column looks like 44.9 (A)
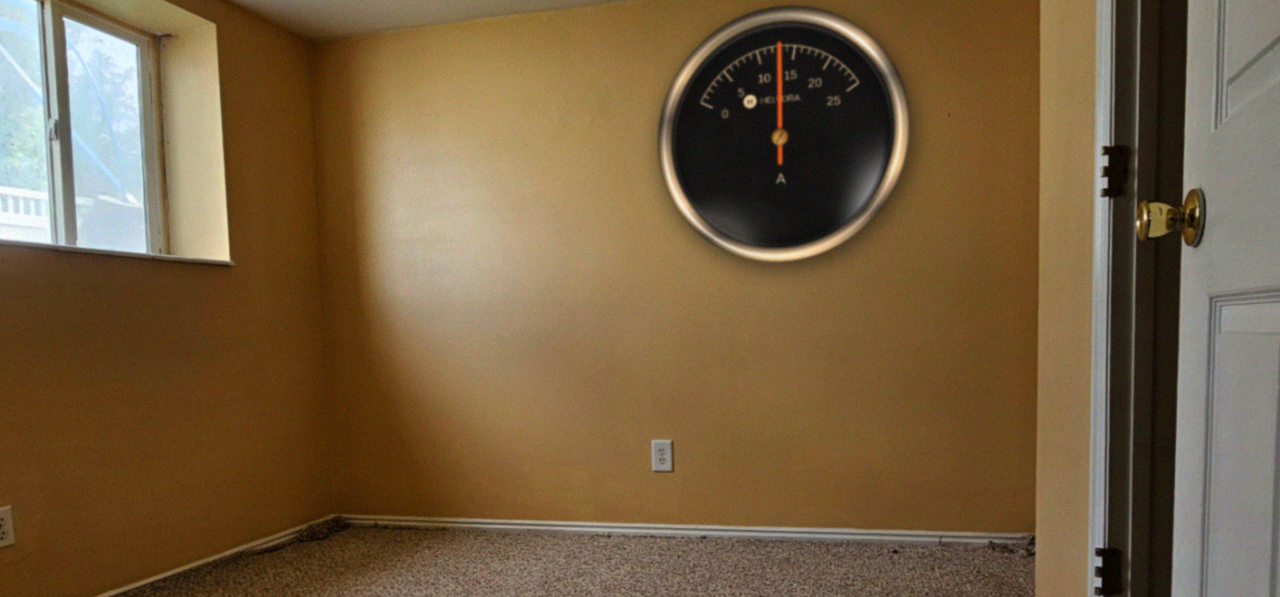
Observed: 13 (A)
